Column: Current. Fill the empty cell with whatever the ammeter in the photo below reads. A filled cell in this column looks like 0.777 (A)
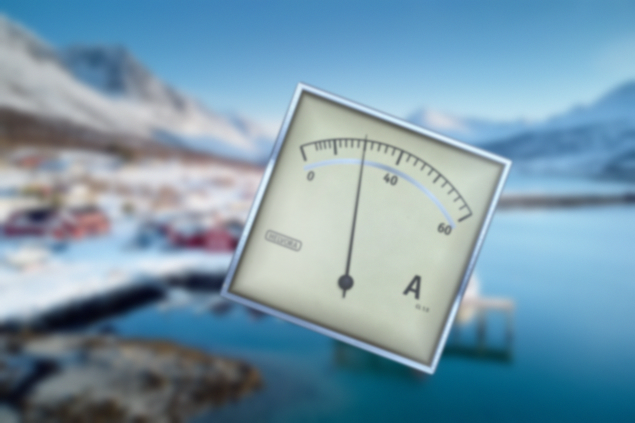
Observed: 30 (A)
